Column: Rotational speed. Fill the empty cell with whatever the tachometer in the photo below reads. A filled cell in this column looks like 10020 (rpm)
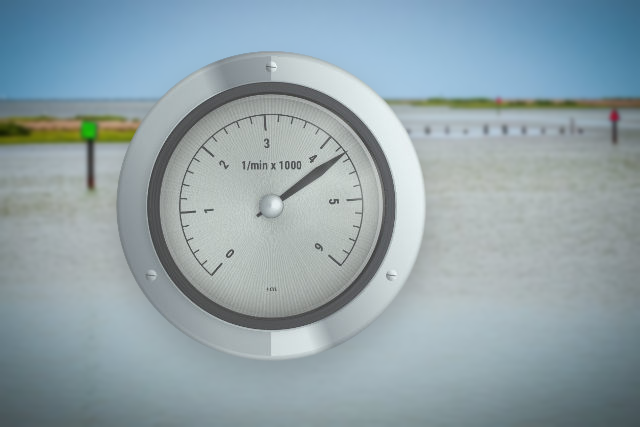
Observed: 4300 (rpm)
